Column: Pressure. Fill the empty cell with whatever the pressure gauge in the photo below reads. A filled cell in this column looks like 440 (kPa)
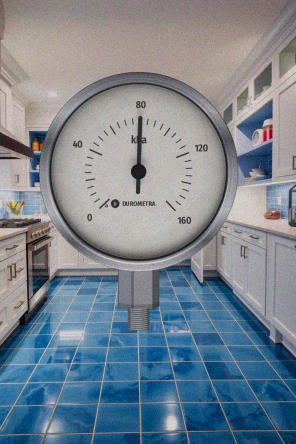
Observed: 80 (kPa)
